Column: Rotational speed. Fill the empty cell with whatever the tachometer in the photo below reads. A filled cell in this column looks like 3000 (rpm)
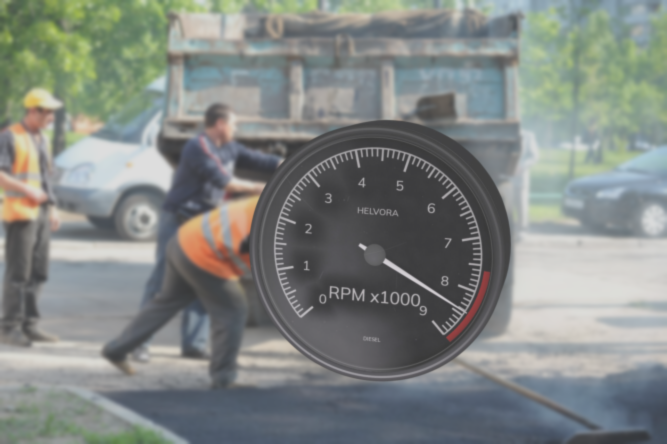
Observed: 8400 (rpm)
